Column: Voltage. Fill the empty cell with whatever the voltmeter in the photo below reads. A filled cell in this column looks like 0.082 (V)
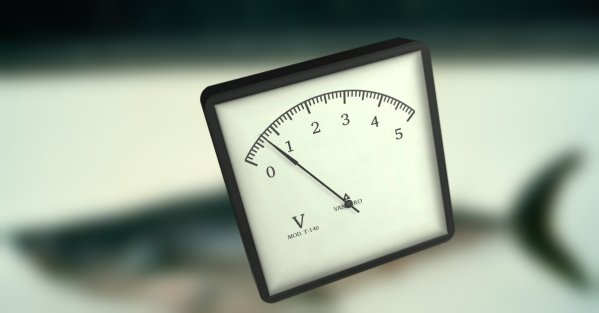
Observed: 0.7 (V)
